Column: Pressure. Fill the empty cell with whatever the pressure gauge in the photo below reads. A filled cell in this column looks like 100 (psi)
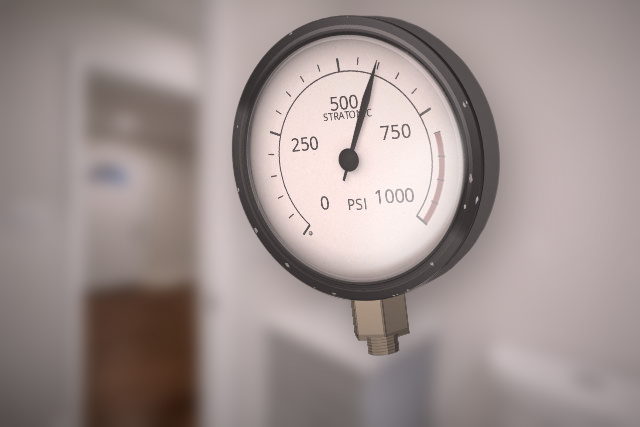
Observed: 600 (psi)
